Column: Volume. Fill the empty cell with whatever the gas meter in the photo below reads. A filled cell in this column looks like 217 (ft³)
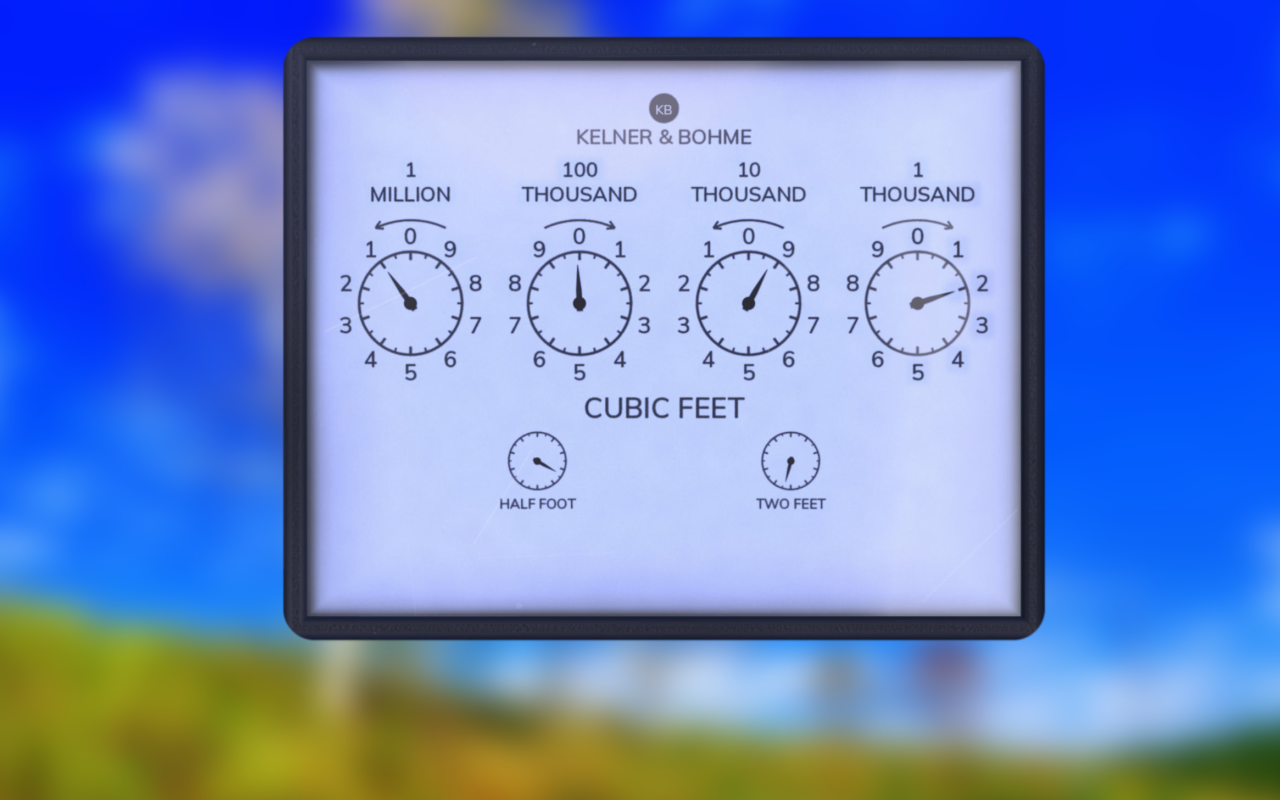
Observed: 99200 (ft³)
